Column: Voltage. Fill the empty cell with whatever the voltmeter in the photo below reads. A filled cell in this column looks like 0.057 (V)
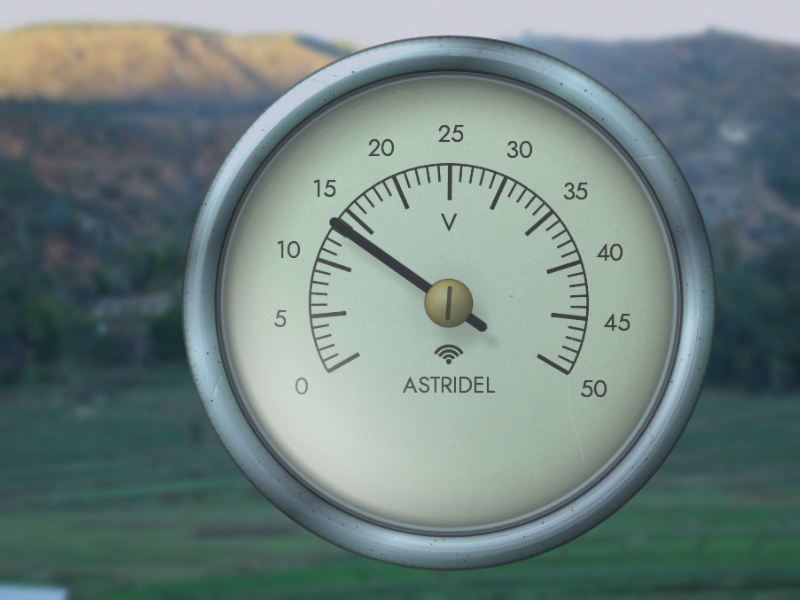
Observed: 13.5 (V)
